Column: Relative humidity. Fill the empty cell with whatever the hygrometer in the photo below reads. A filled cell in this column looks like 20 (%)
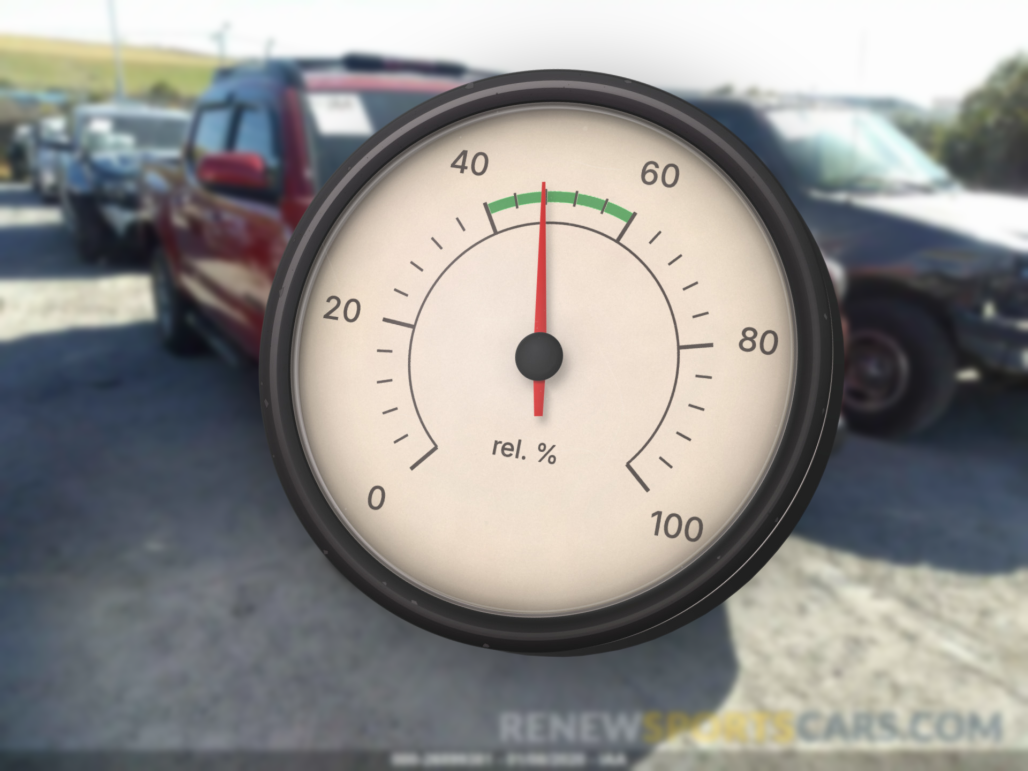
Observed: 48 (%)
